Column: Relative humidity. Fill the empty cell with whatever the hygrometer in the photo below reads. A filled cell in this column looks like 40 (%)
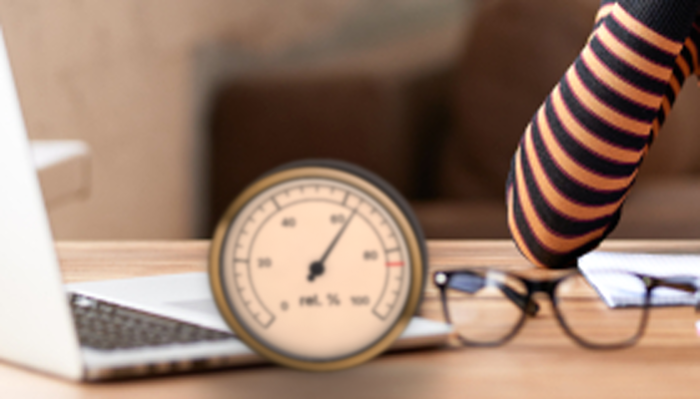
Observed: 64 (%)
